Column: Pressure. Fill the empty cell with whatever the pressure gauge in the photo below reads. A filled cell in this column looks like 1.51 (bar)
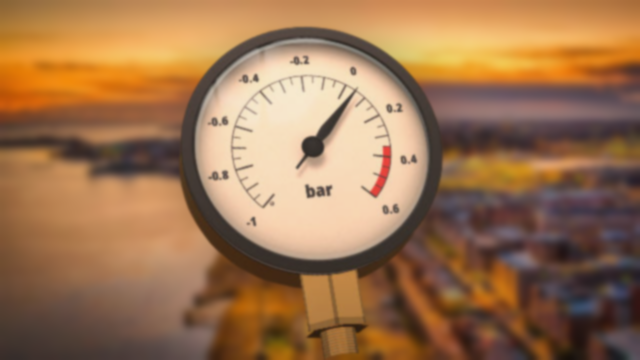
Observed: 0.05 (bar)
